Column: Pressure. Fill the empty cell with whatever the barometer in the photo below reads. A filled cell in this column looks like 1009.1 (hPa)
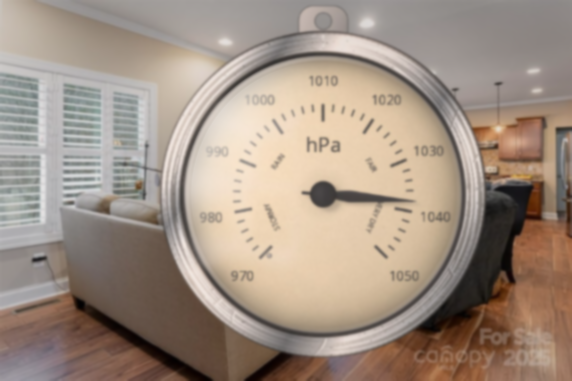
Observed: 1038 (hPa)
